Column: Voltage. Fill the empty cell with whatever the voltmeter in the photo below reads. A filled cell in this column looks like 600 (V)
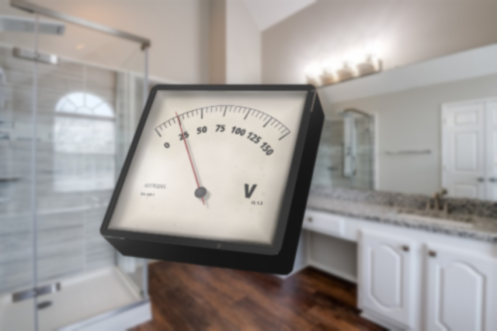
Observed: 25 (V)
